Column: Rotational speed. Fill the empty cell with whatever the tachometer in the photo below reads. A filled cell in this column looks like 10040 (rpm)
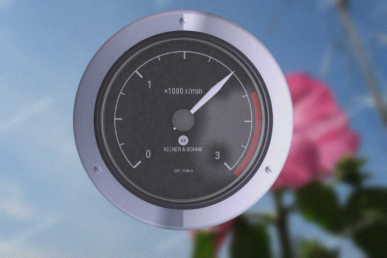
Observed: 2000 (rpm)
